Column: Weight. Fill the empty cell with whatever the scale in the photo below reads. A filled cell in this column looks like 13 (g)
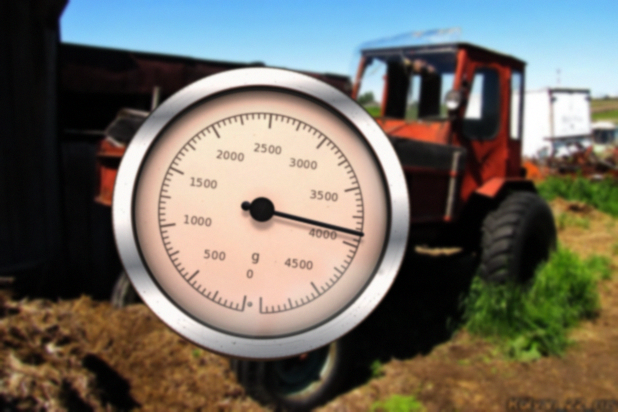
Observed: 3900 (g)
